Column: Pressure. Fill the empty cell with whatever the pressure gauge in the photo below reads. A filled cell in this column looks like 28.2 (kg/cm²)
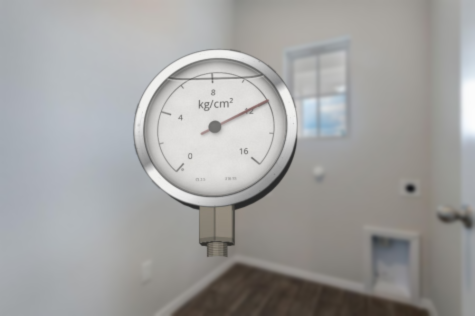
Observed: 12 (kg/cm²)
